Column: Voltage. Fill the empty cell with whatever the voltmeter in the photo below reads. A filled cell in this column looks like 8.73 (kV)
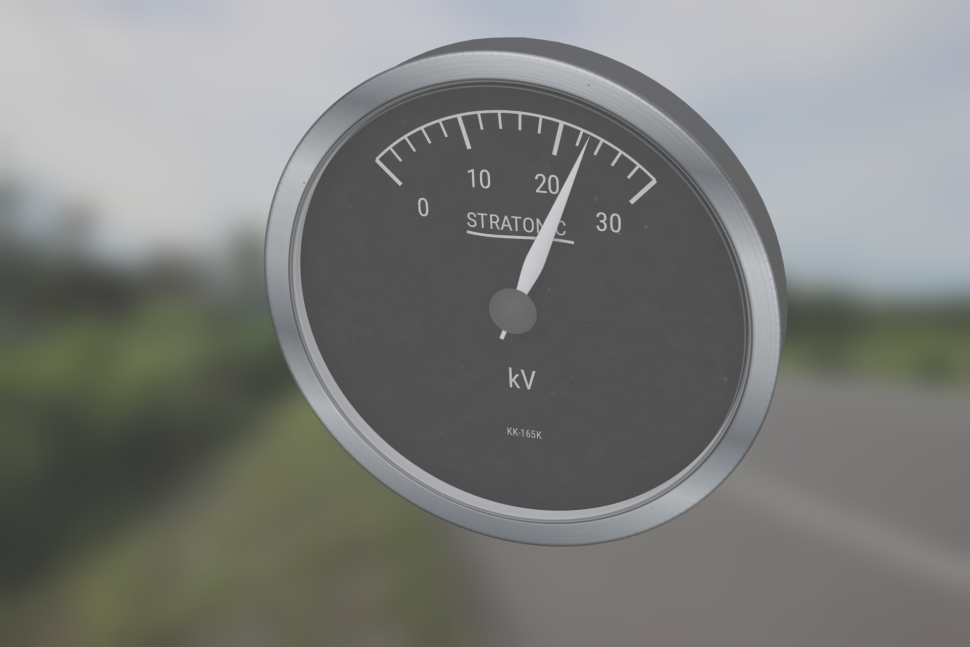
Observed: 23 (kV)
